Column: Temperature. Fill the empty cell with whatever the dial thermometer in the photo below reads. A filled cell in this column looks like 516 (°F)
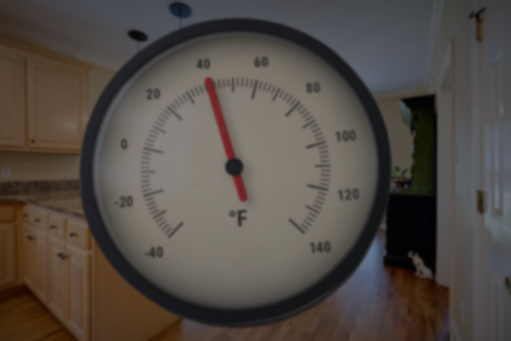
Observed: 40 (°F)
